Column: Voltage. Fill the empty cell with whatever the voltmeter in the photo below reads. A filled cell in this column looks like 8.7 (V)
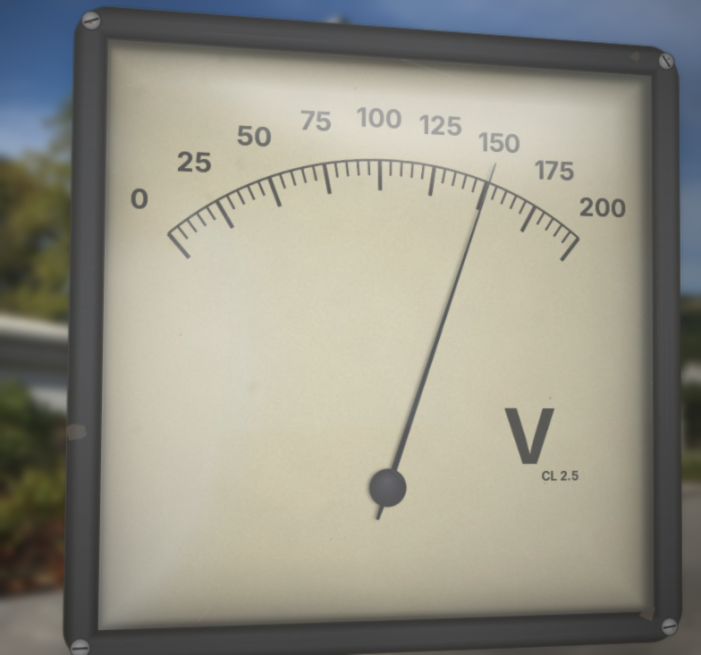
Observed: 150 (V)
